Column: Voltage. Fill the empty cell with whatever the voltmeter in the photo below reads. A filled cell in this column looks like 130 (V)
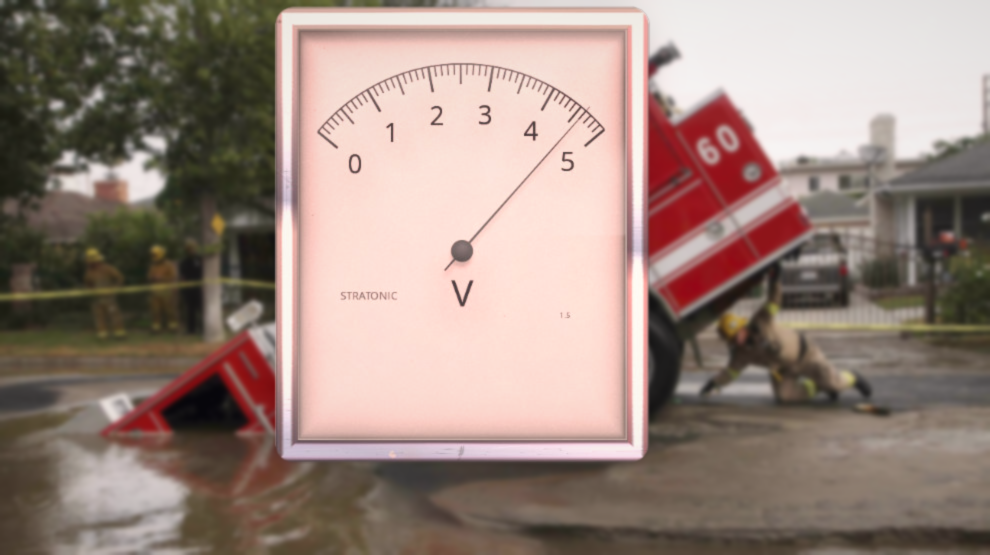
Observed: 4.6 (V)
